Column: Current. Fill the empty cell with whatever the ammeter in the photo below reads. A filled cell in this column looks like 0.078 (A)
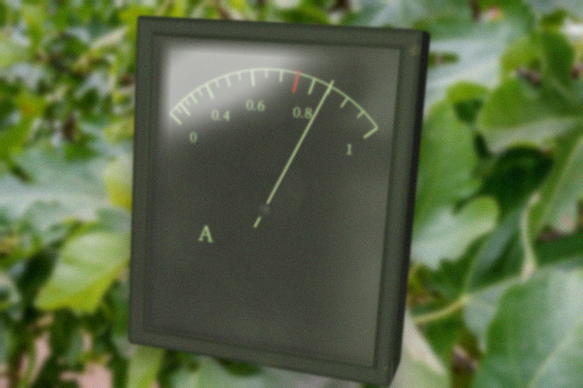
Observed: 0.85 (A)
